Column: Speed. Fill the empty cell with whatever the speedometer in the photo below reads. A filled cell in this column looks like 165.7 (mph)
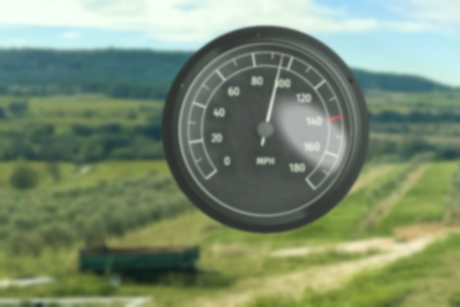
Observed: 95 (mph)
